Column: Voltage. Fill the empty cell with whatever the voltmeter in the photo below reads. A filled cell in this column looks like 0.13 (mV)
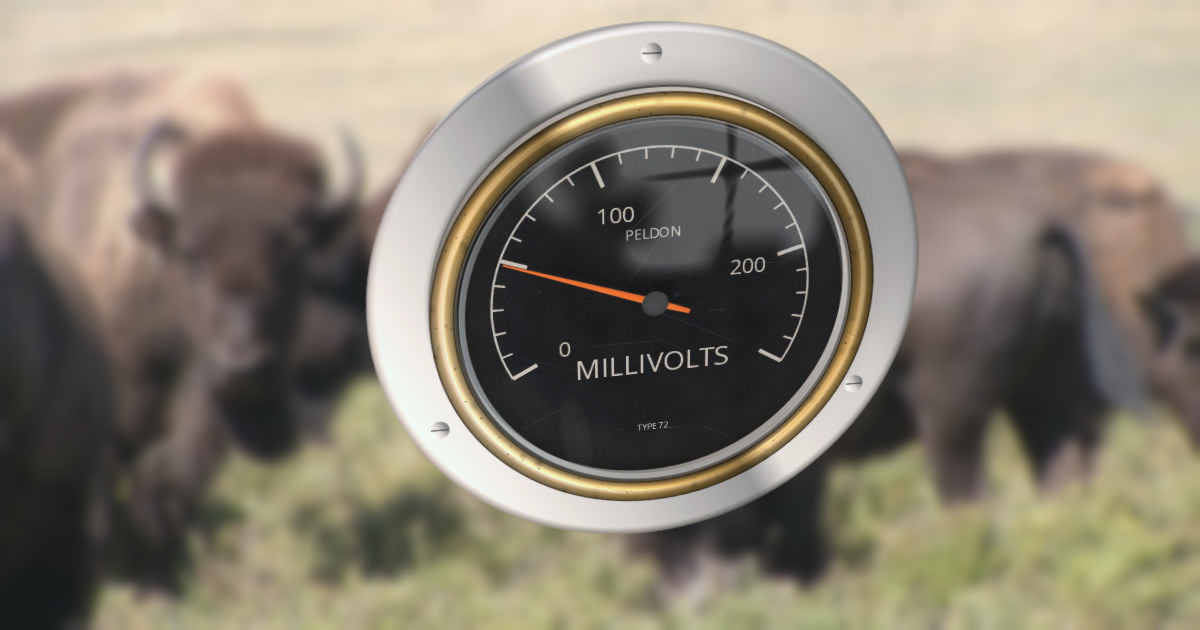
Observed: 50 (mV)
